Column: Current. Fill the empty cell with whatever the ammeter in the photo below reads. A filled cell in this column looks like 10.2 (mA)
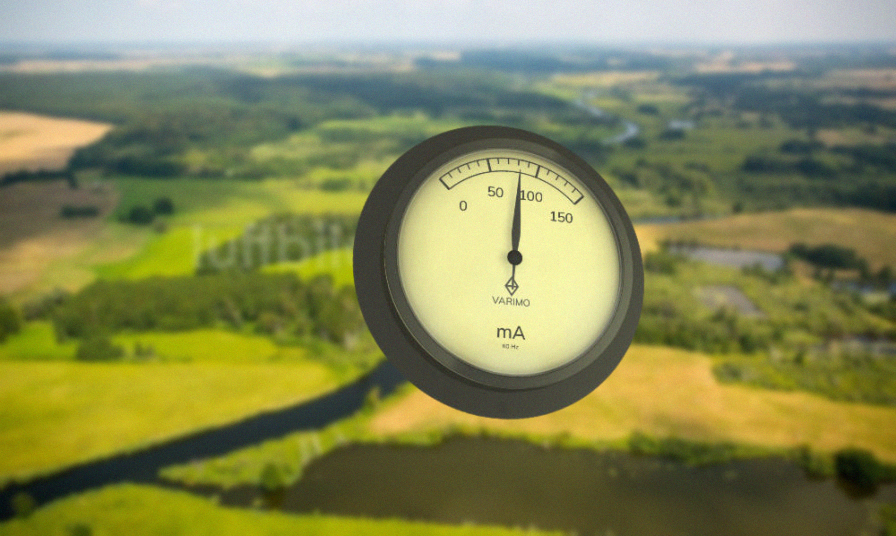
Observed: 80 (mA)
